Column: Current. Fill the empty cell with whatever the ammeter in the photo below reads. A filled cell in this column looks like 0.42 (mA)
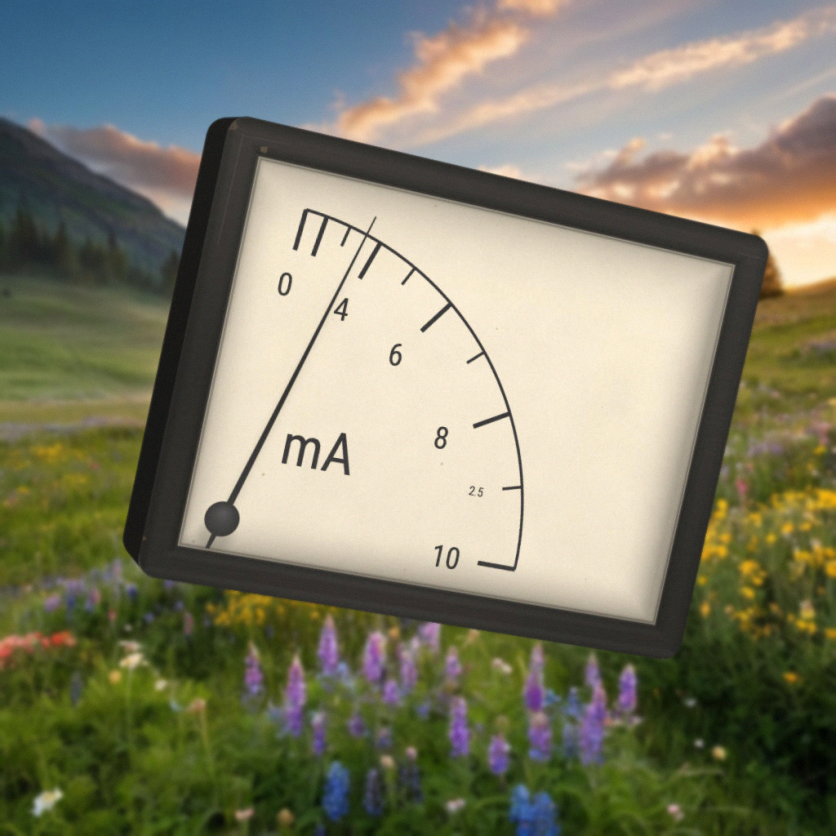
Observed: 3.5 (mA)
